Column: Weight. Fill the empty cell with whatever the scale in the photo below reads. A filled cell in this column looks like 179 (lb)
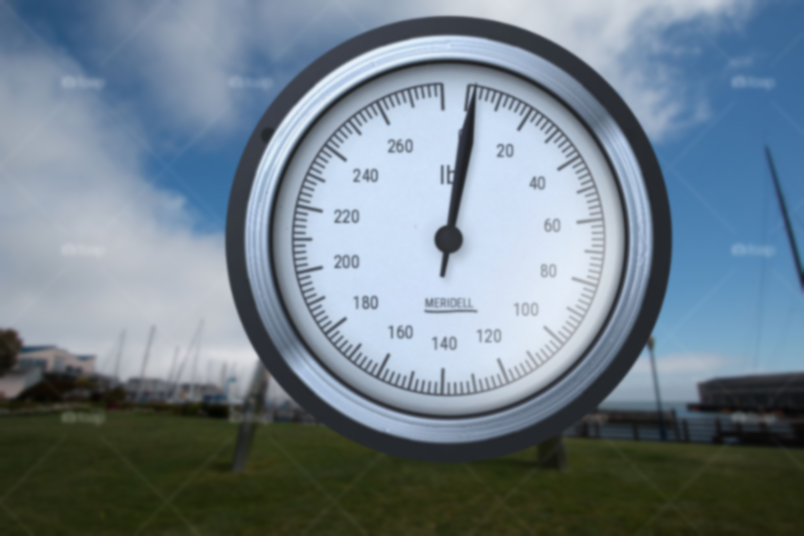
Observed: 2 (lb)
